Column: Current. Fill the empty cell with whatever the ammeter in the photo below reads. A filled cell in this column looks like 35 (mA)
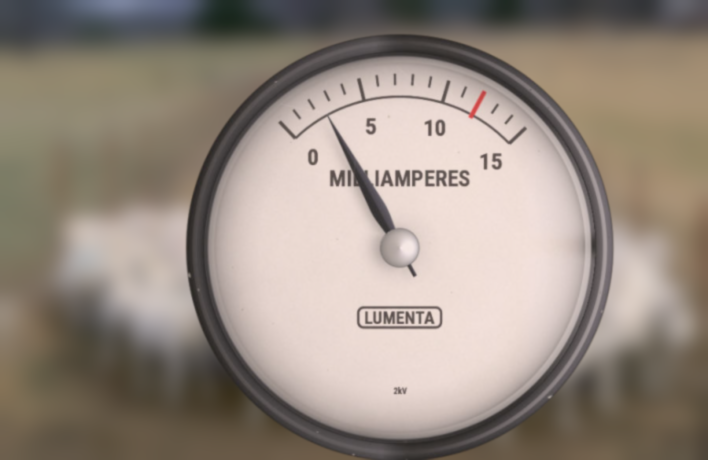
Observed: 2.5 (mA)
